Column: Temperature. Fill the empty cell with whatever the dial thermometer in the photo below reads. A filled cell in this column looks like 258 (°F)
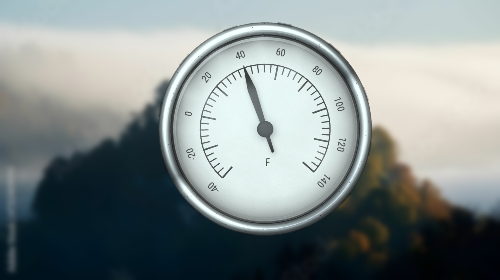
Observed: 40 (°F)
